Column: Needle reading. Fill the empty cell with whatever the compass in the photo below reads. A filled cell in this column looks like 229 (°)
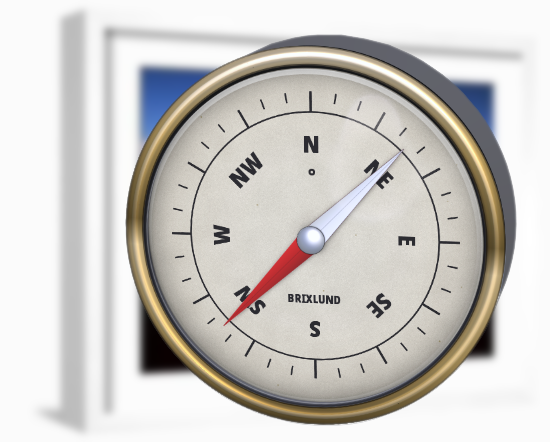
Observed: 225 (°)
